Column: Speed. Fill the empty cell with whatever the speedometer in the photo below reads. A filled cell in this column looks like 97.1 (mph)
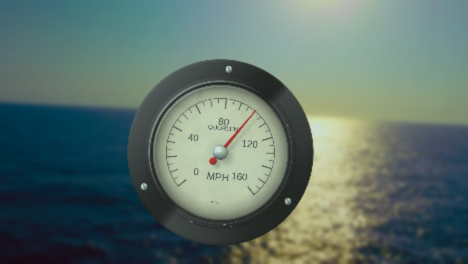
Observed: 100 (mph)
